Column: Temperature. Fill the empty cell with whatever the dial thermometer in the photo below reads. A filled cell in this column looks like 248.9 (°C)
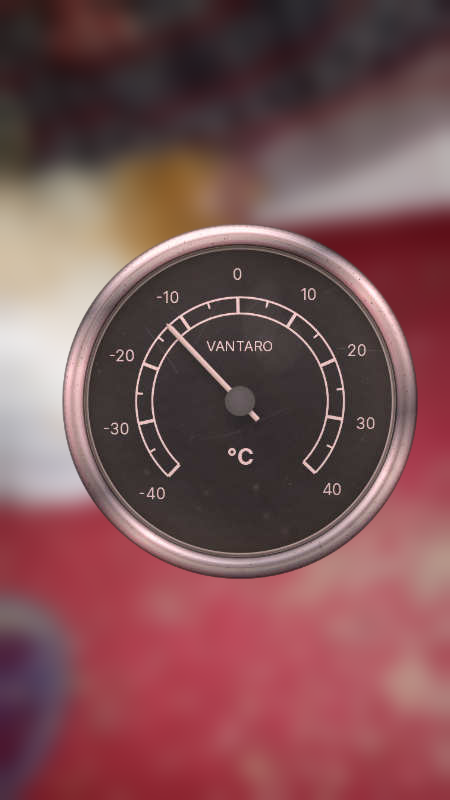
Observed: -12.5 (°C)
